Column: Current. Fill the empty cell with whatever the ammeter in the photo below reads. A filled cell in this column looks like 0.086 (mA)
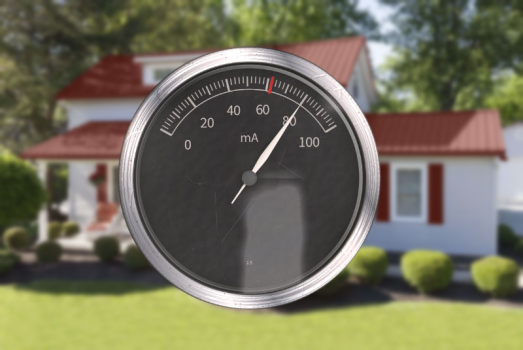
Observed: 80 (mA)
